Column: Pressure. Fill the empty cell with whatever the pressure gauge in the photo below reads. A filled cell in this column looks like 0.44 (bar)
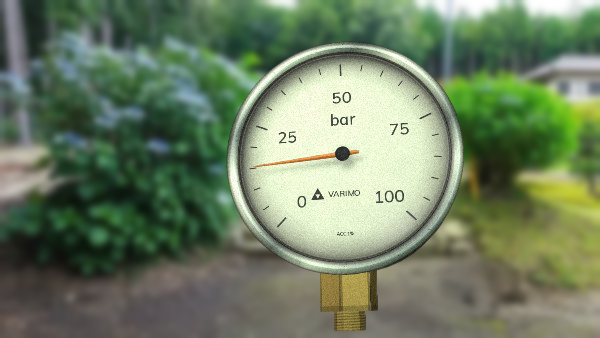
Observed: 15 (bar)
